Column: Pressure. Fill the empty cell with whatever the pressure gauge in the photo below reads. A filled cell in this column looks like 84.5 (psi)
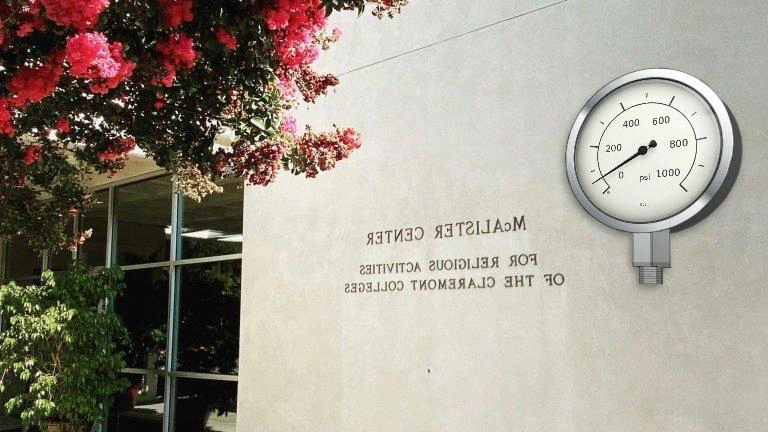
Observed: 50 (psi)
